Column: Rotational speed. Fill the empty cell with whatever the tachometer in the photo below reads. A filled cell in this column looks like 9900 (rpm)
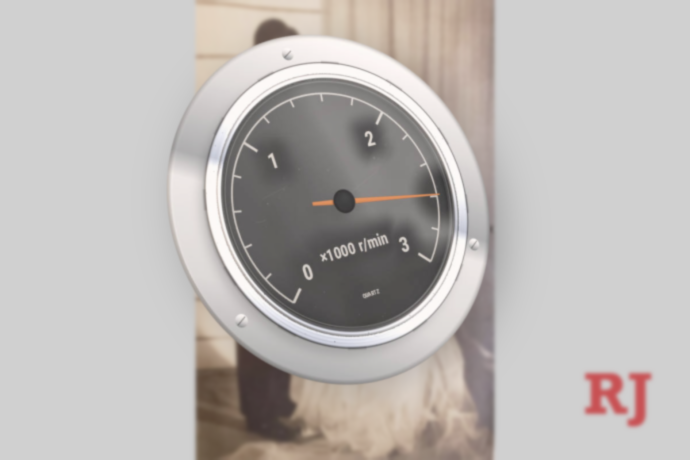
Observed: 2600 (rpm)
